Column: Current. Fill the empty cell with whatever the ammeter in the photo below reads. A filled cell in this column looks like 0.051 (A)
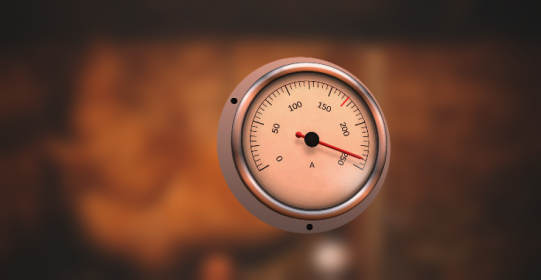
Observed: 240 (A)
